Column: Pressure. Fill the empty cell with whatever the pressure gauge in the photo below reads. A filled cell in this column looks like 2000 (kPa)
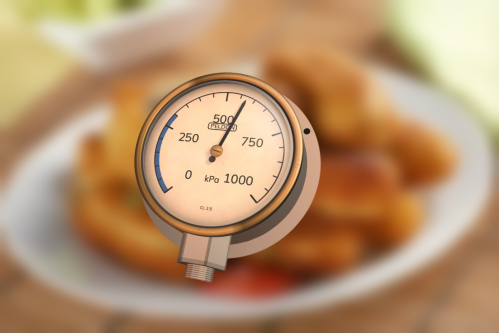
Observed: 575 (kPa)
